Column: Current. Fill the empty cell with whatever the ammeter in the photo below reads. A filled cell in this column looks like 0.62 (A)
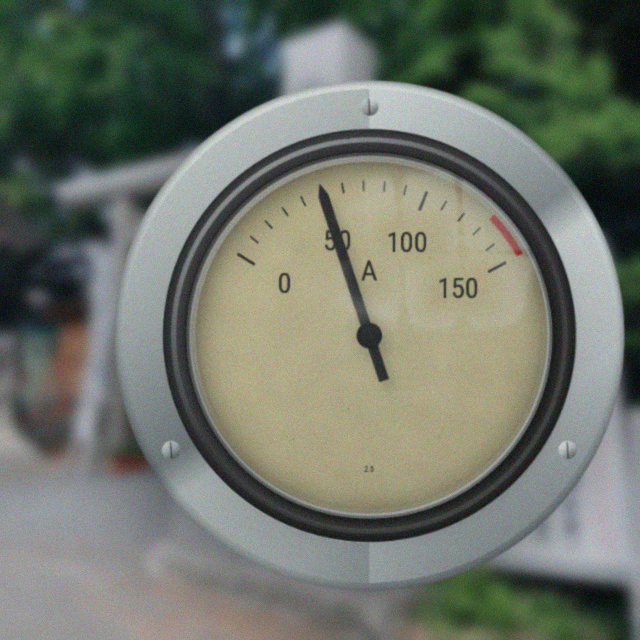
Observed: 50 (A)
